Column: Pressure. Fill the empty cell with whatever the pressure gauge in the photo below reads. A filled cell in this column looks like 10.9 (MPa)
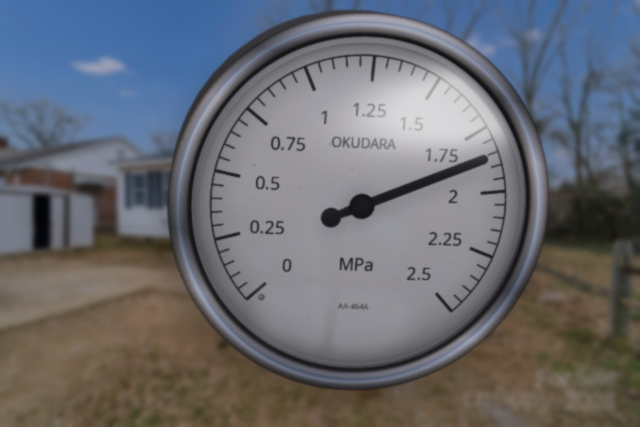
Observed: 1.85 (MPa)
